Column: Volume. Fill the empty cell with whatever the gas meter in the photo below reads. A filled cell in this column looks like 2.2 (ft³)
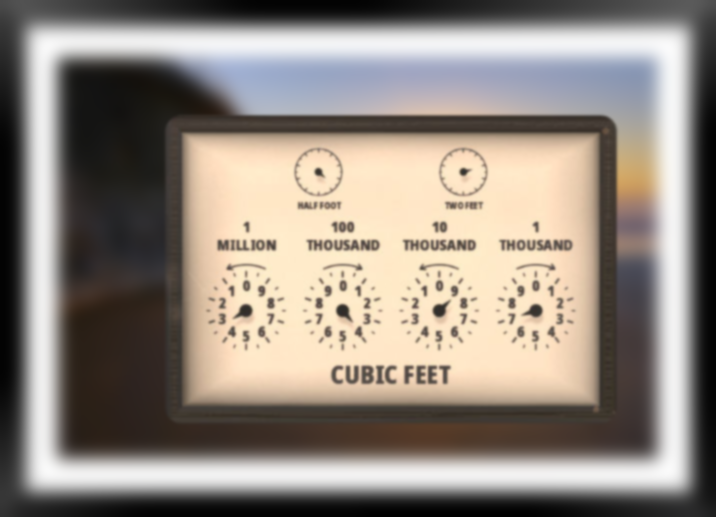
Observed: 338700 (ft³)
